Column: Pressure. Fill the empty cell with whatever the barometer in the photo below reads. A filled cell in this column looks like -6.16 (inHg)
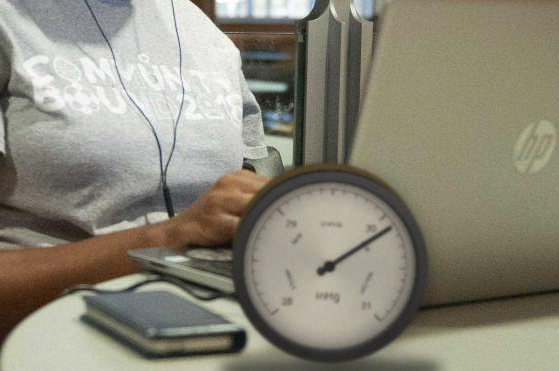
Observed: 30.1 (inHg)
